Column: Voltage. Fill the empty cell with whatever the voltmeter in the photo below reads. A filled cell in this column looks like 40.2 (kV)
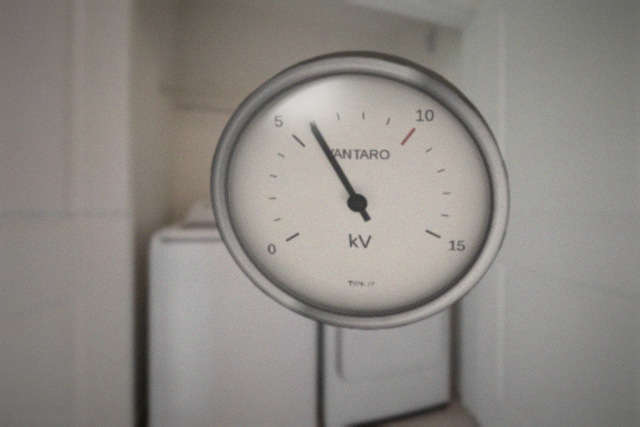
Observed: 6 (kV)
